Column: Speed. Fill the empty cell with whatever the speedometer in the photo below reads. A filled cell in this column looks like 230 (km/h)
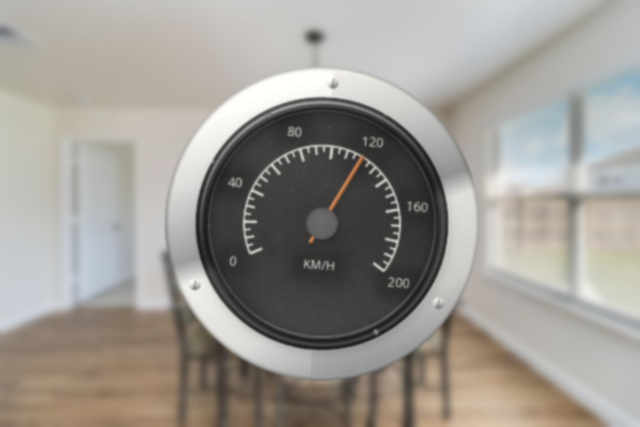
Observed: 120 (km/h)
